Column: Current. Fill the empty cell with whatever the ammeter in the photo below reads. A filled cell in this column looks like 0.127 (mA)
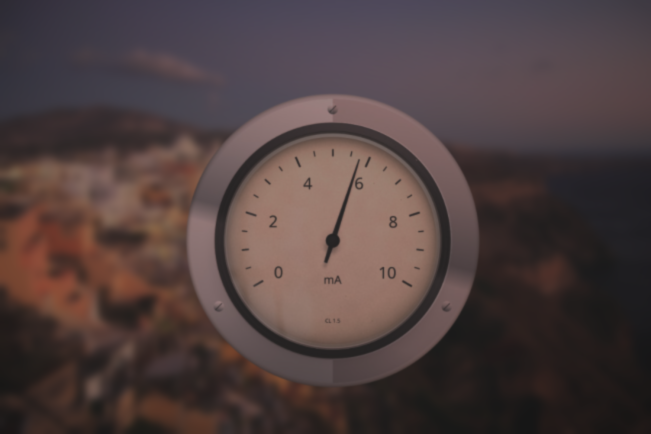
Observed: 5.75 (mA)
